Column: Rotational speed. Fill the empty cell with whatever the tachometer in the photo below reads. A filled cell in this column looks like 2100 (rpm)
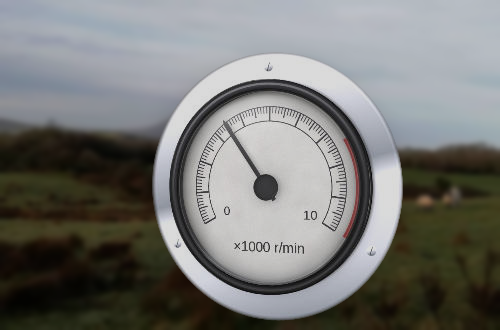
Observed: 3500 (rpm)
